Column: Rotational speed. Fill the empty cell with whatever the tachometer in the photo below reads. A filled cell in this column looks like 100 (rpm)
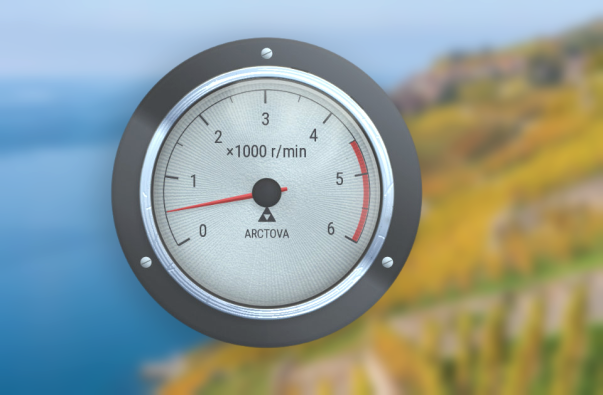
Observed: 500 (rpm)
